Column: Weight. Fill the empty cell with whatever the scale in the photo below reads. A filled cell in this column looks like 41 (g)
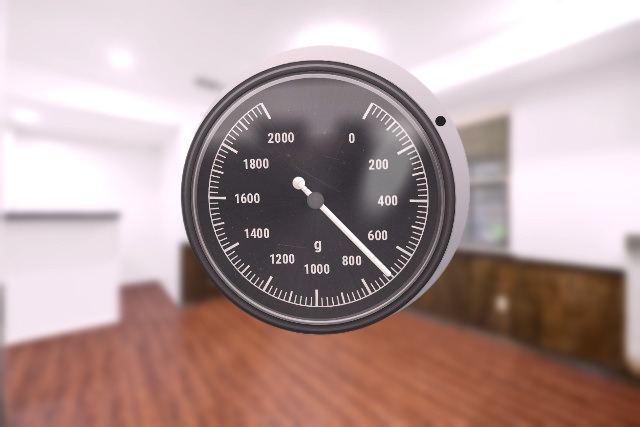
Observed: 700 (g)
